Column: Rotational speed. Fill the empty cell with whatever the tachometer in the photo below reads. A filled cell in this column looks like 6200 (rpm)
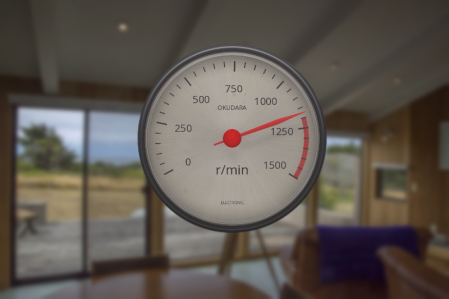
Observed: 1175 (rpm)
